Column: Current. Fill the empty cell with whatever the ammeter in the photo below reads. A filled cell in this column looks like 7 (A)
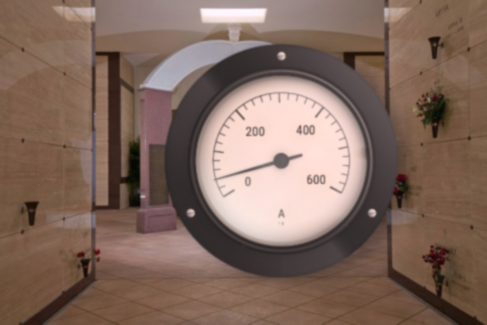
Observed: 40 (A)
